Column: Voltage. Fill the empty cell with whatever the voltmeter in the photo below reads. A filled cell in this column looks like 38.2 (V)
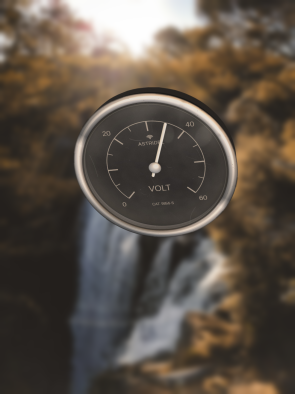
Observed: 35 (V)
